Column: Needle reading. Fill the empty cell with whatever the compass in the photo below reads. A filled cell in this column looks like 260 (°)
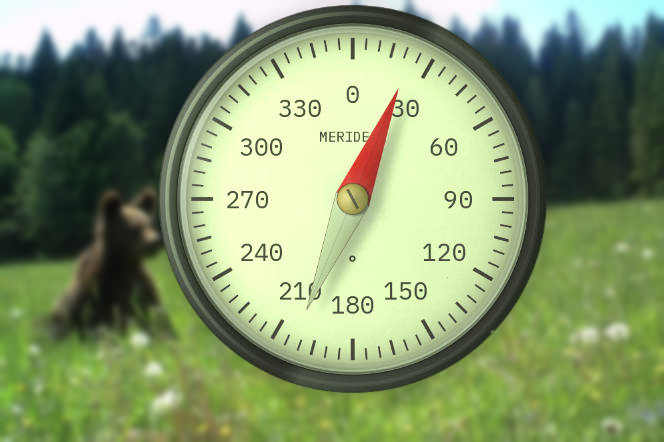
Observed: 22.5 (°)
